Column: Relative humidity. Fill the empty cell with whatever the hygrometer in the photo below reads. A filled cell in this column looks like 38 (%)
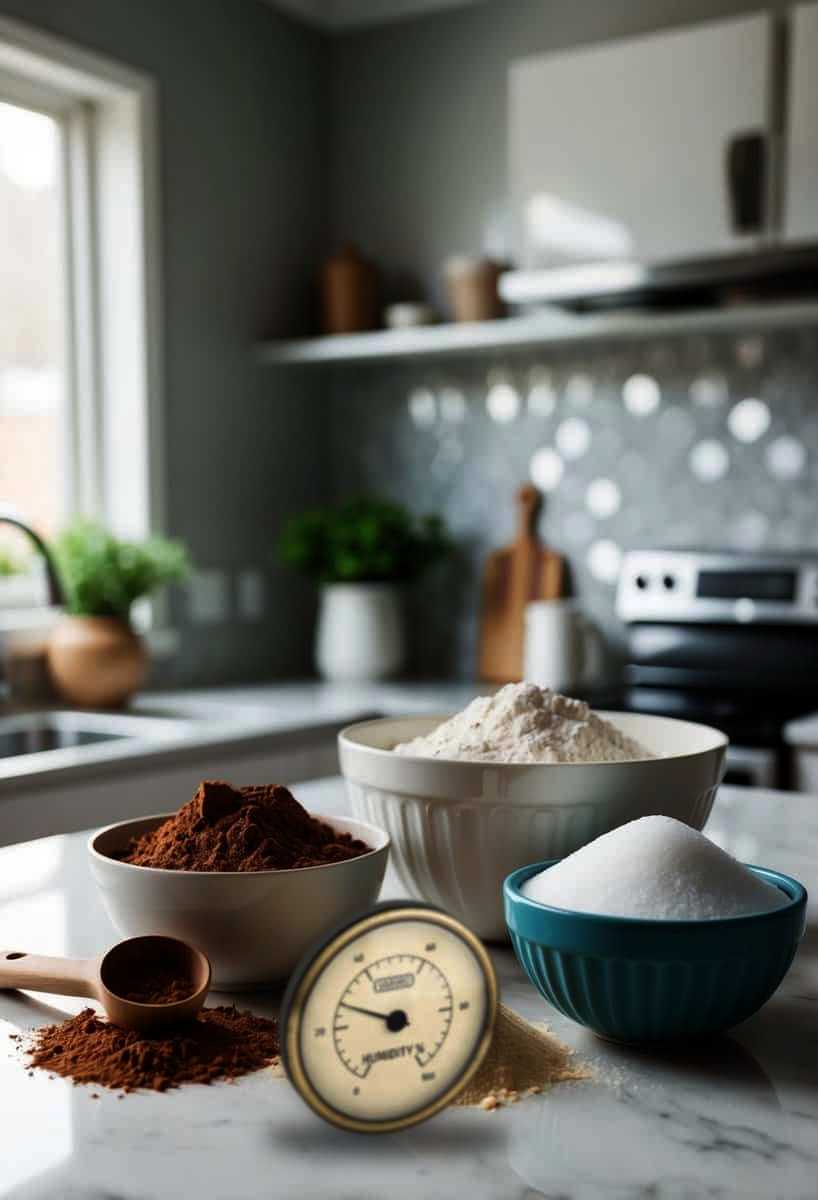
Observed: 28 (%)
